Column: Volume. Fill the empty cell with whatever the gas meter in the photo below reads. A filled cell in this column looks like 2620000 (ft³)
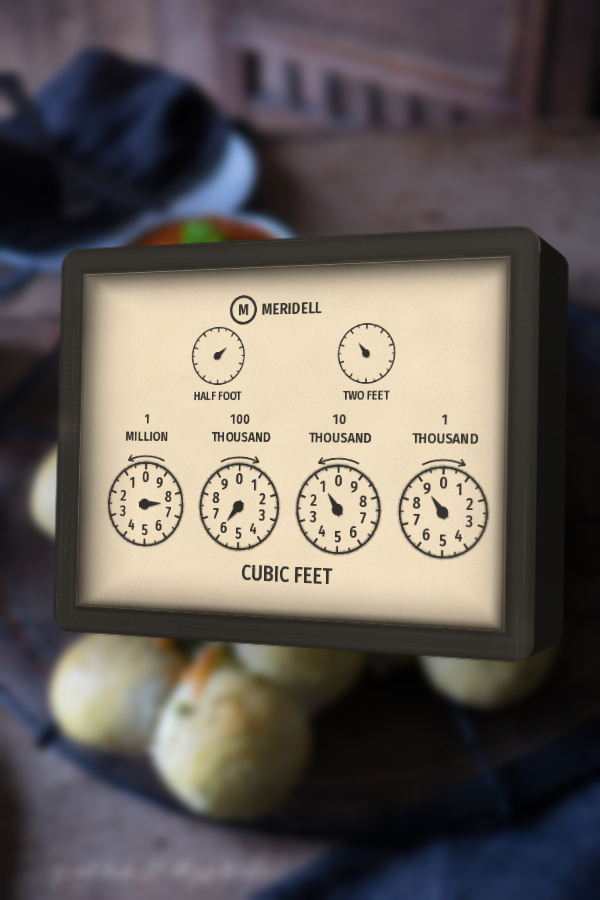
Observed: 760900 (ft³)
